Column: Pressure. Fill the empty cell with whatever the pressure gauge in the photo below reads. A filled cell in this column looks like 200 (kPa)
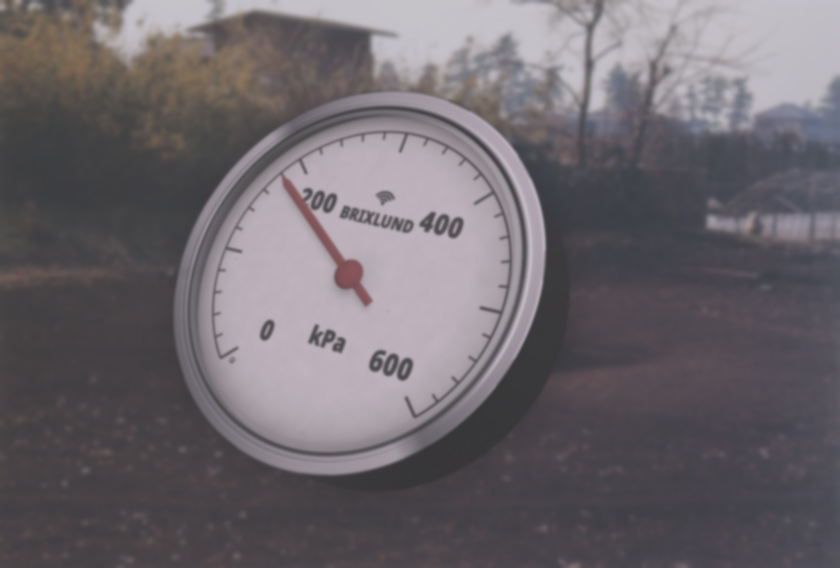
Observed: 180 (kPa)
